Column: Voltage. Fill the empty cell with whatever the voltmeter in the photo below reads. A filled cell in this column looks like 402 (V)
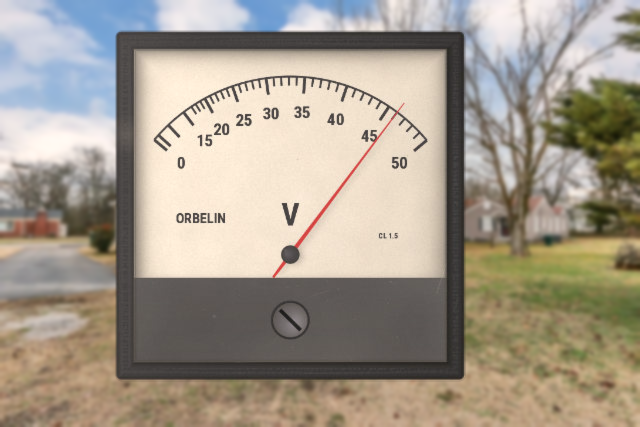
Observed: 46 (V)
